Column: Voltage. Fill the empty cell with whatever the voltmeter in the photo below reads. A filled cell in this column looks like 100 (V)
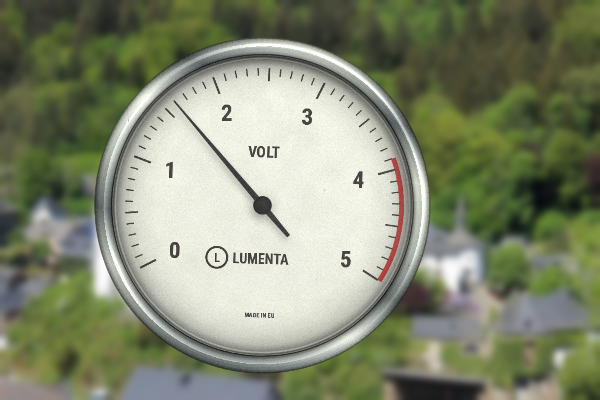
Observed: 1.6 (V)
